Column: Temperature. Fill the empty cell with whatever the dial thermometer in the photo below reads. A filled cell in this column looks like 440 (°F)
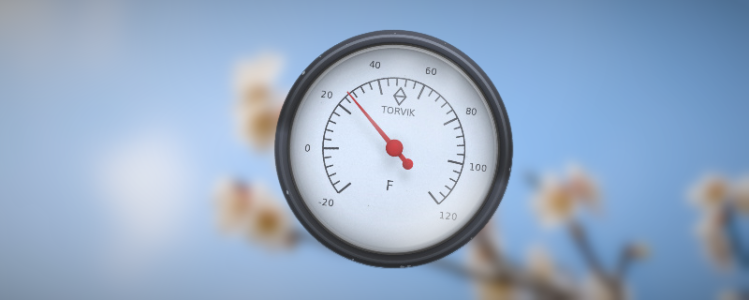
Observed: 26 (°F)
